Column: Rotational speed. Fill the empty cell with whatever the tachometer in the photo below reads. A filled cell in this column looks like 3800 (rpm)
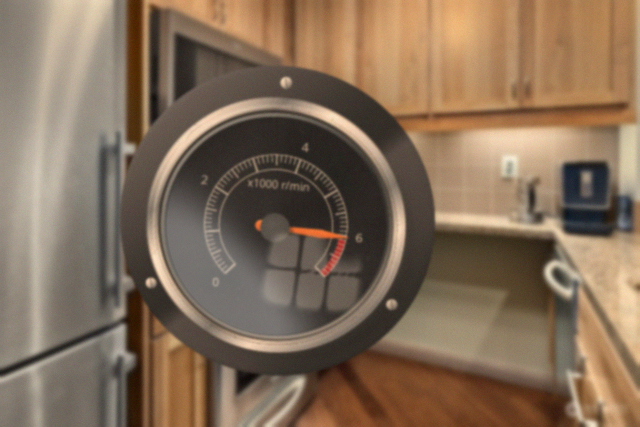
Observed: 6000 (rpm)
